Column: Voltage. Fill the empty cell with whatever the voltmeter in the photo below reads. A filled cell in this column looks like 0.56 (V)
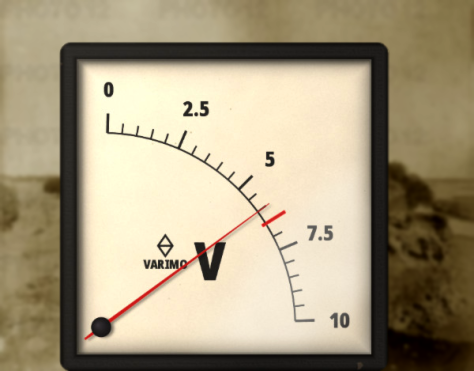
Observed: 6 (V)
